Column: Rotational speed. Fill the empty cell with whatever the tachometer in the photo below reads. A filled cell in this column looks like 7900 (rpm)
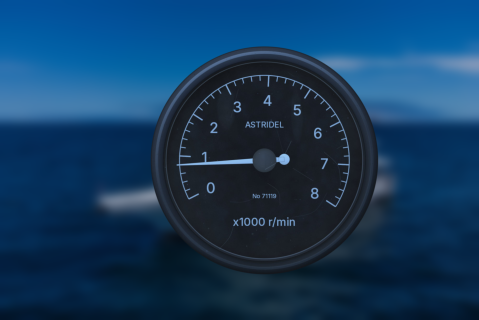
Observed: 800 (rpm)
